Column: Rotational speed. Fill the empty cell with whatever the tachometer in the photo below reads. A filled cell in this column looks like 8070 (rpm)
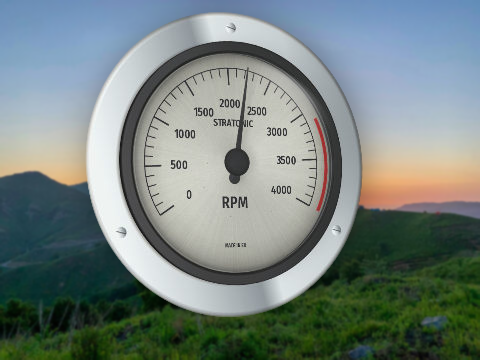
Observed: 2200 (rpm)
